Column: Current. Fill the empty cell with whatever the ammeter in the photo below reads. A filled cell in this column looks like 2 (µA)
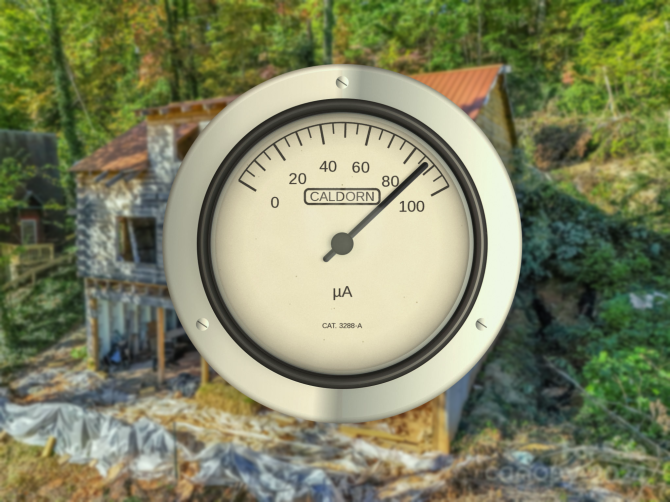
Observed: 87.5 (µA)
